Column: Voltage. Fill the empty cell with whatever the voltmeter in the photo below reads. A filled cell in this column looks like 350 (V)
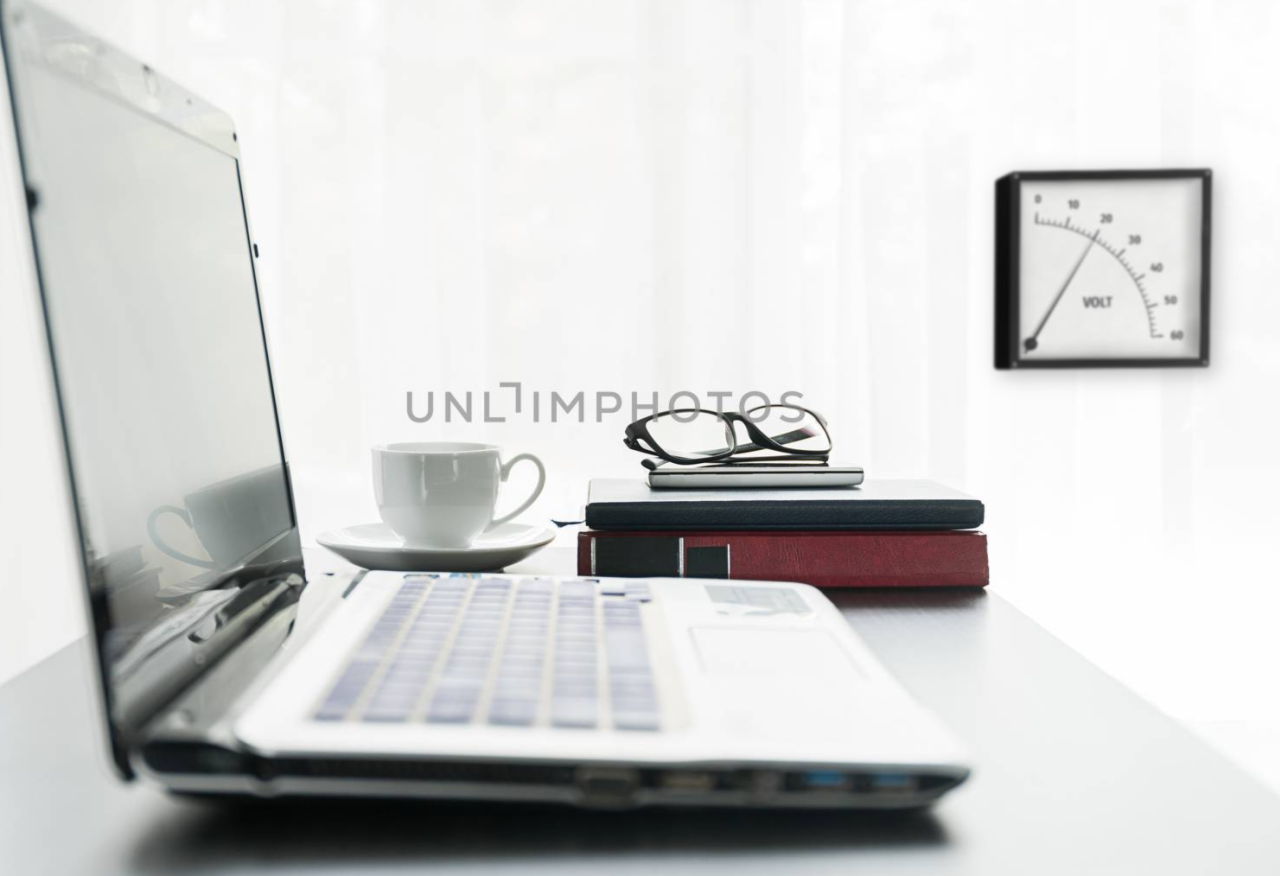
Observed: 20 (V)
